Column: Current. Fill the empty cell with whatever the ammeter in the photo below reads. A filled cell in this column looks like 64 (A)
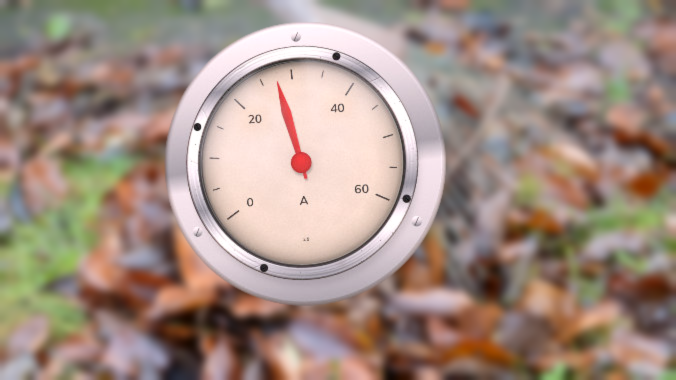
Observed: 27.5 (A)
